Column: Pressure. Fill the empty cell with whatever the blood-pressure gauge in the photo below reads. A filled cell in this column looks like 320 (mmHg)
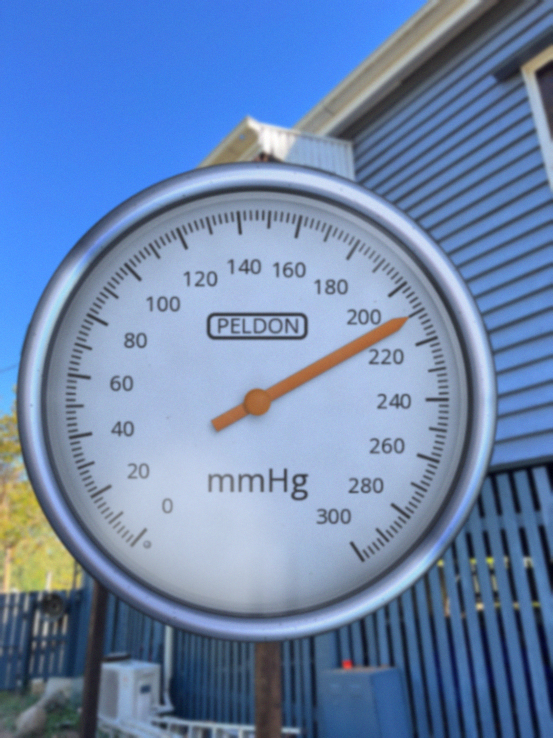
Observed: 210 (mmHg)
